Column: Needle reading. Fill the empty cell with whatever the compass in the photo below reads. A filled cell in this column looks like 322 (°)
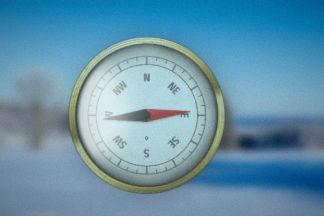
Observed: 85 (°)
